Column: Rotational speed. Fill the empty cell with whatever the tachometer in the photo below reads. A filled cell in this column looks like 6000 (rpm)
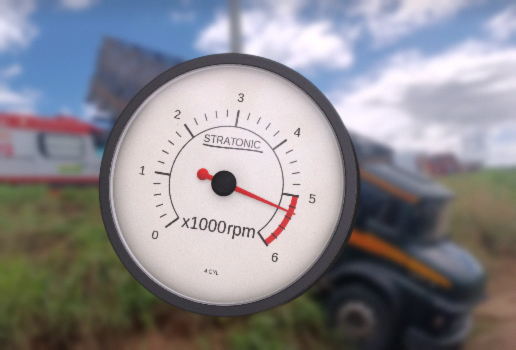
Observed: 5300 (rpm)
